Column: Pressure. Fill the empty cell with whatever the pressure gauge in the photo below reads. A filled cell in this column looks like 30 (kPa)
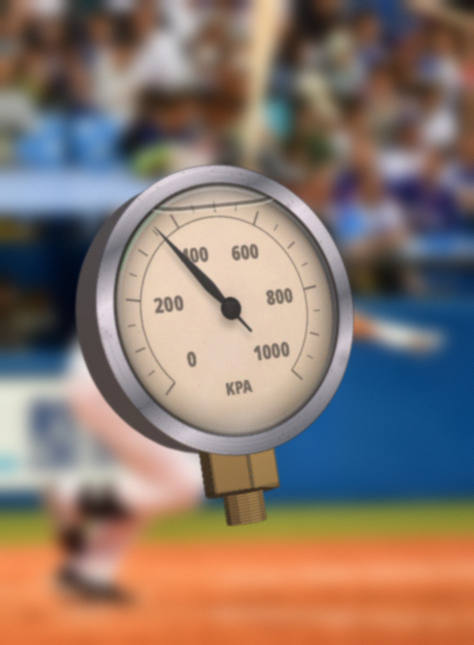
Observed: 350 (kPa)
